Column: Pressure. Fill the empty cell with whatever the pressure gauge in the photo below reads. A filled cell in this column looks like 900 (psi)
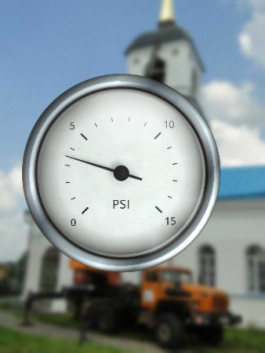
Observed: 3.5 (psi)
